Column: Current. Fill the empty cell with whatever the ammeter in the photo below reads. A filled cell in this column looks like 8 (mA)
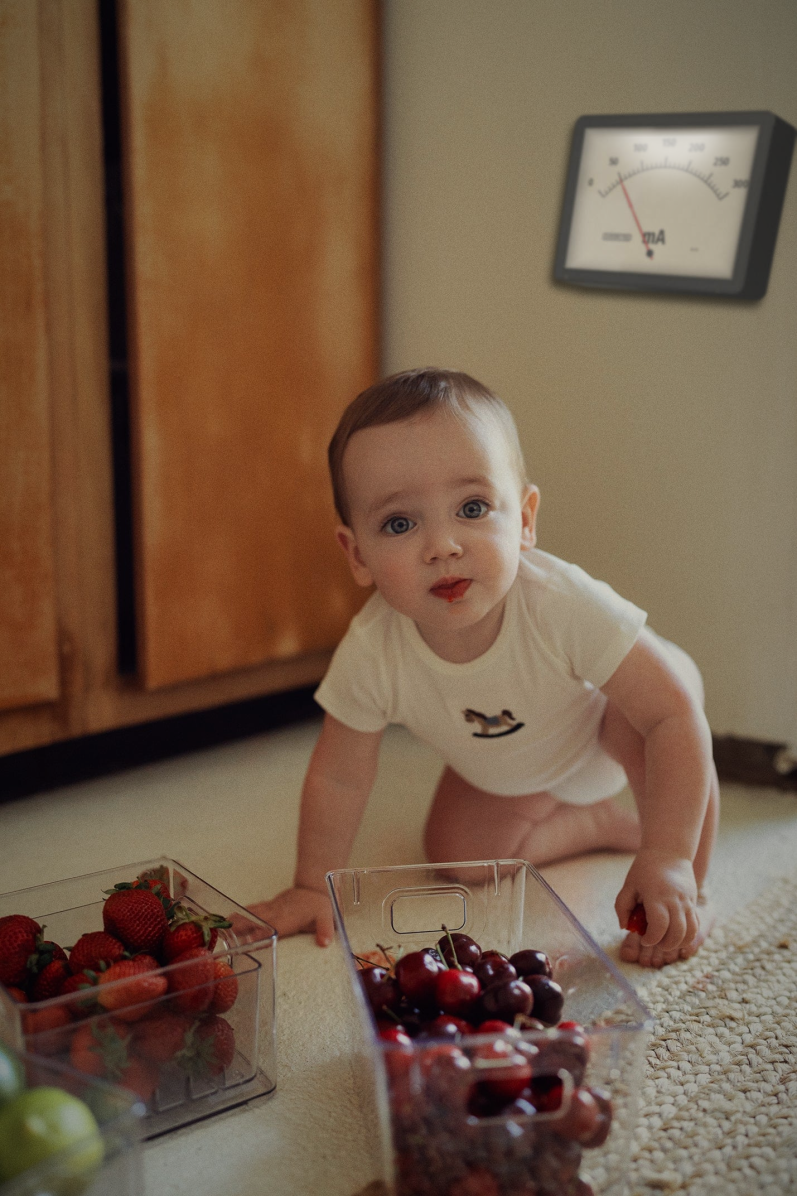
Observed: 50 (mA)
